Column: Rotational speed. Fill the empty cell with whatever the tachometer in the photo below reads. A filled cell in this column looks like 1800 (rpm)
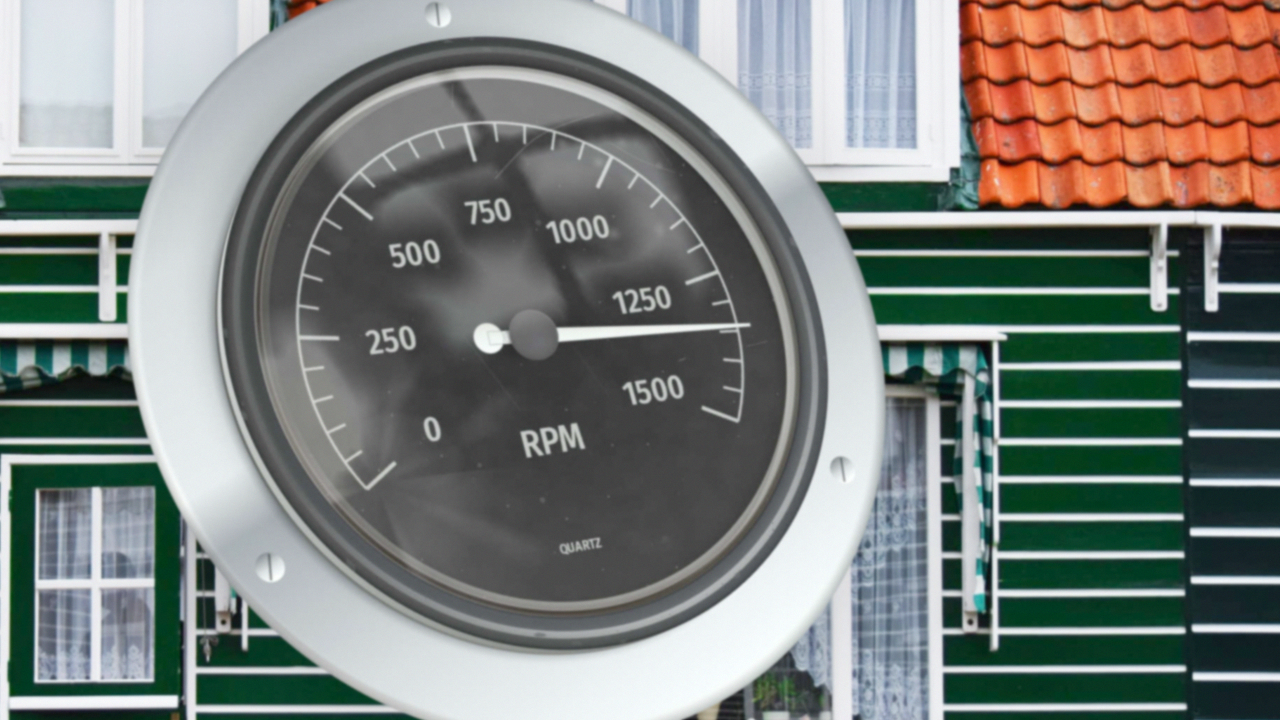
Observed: 1350 (rpm)
